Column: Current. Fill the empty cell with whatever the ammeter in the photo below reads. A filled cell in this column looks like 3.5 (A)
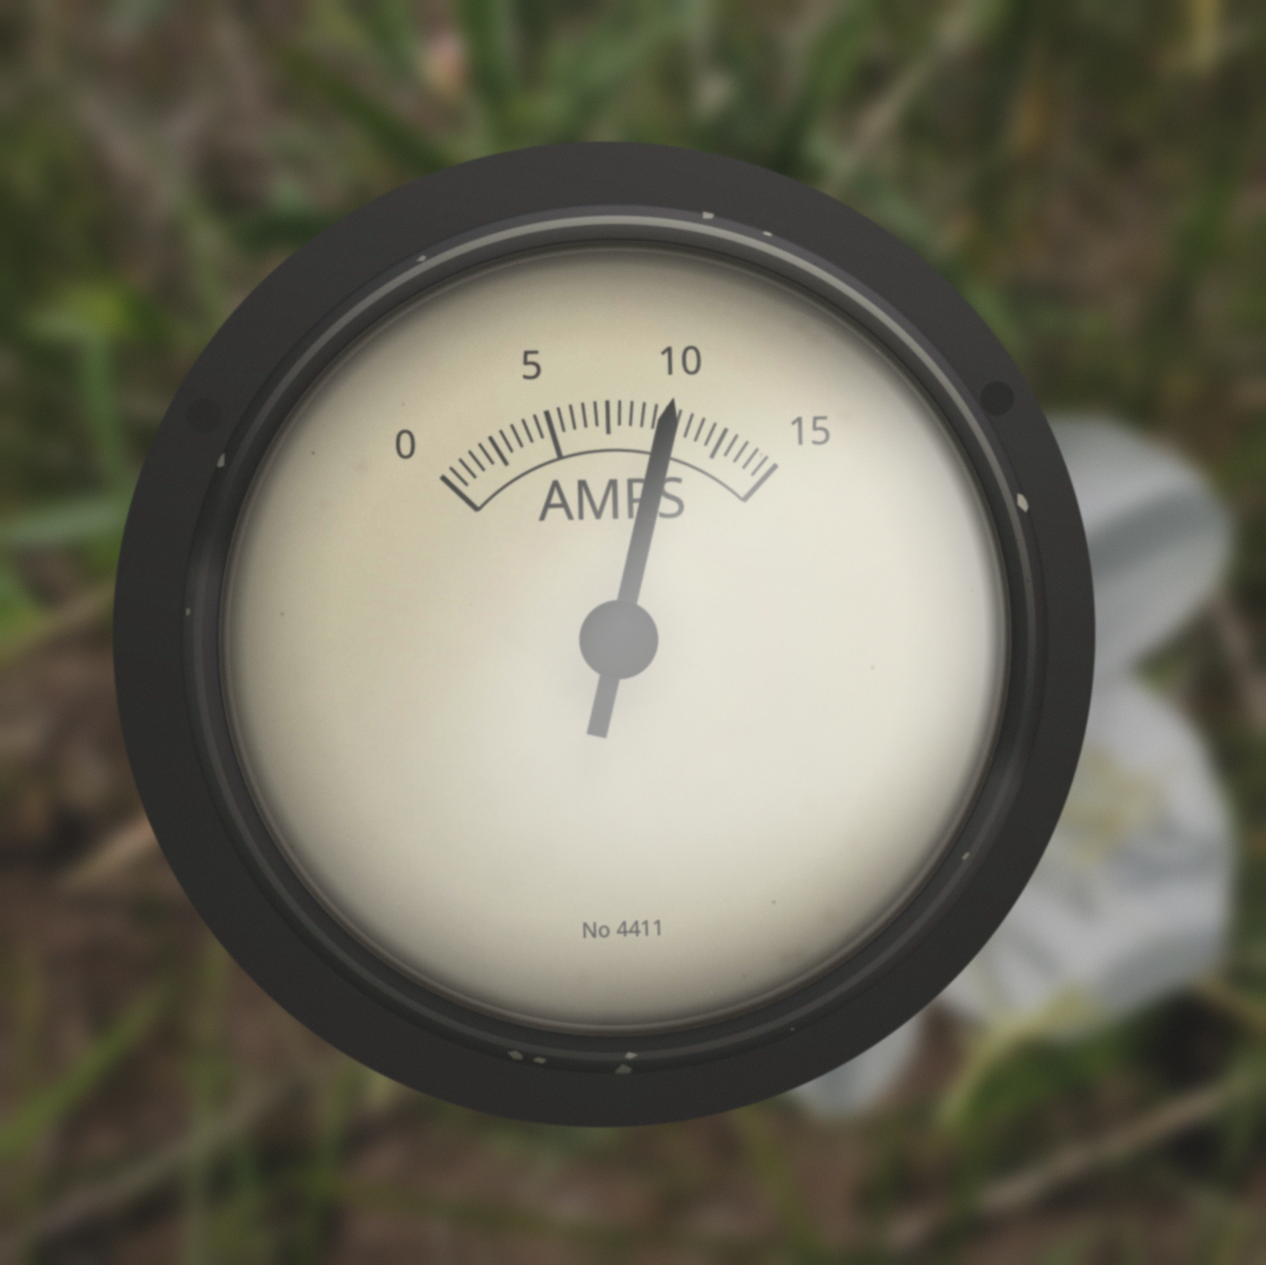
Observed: 10 (A)
